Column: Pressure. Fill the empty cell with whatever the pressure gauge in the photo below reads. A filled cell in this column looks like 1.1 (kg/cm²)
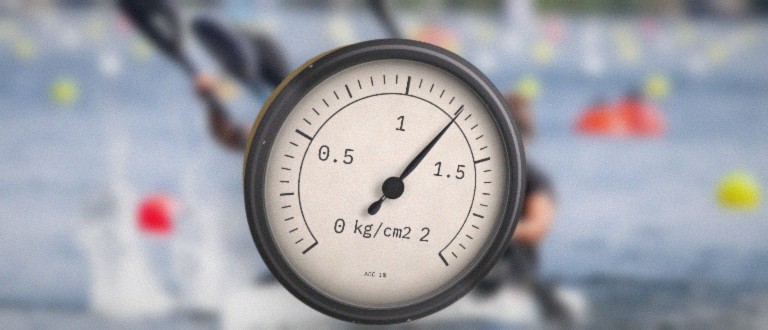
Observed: 1.25 (kg/cm²)
